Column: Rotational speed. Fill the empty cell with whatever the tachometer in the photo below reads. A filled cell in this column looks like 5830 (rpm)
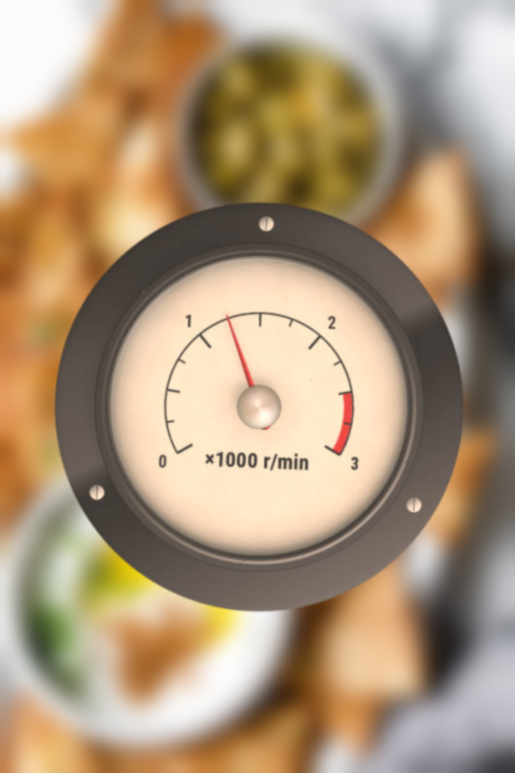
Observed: 1250 (rpm)
